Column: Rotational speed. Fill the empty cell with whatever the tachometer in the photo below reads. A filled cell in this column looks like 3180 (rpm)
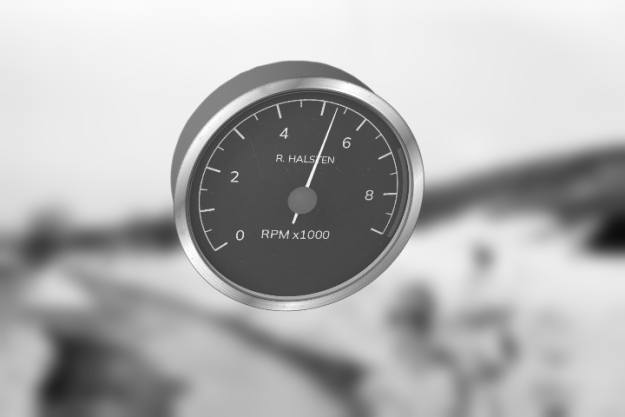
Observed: 5250 (rpm)
